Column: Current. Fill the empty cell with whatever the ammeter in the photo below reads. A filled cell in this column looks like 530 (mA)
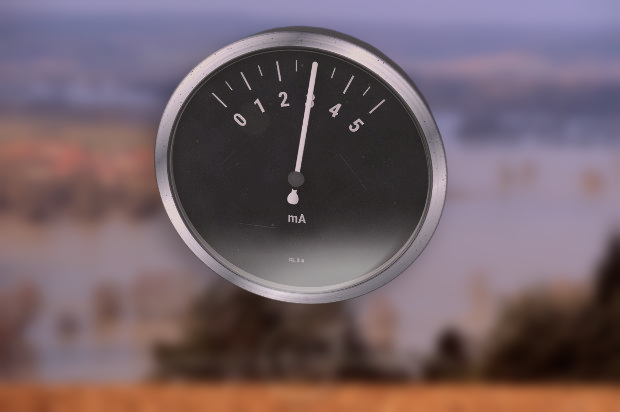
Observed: 3 (mA)
